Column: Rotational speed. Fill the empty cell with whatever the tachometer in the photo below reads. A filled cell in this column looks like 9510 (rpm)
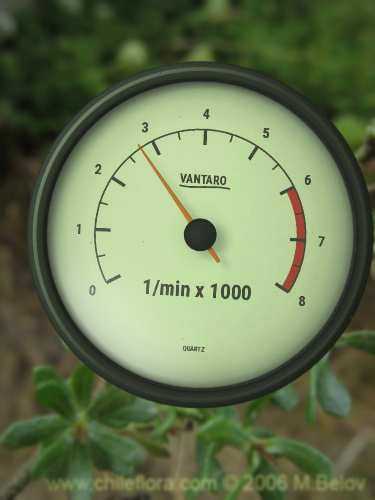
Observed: 2750 (rpm)
